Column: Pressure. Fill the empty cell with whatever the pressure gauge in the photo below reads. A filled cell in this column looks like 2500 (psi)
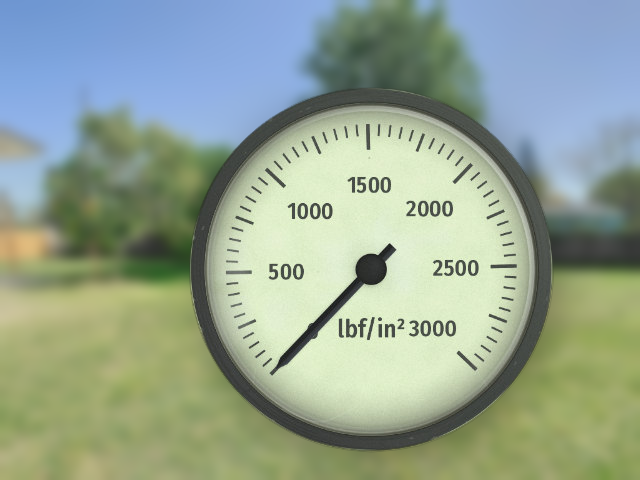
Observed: 0 (psi)
